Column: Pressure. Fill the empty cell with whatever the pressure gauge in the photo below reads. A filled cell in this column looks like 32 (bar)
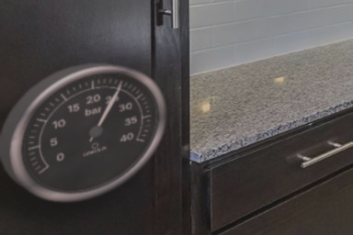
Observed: 25 (bar)
